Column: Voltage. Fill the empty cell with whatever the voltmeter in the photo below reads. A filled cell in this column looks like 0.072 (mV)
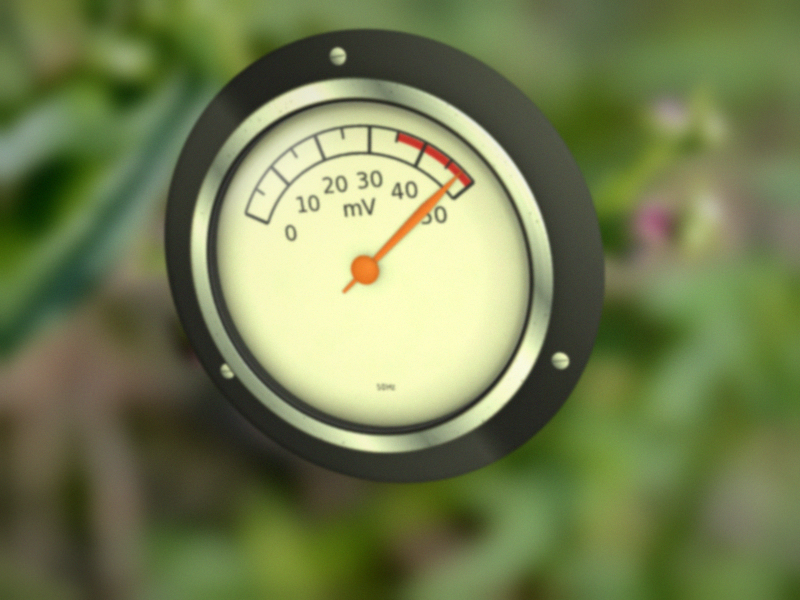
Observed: 47.5 (mV)
